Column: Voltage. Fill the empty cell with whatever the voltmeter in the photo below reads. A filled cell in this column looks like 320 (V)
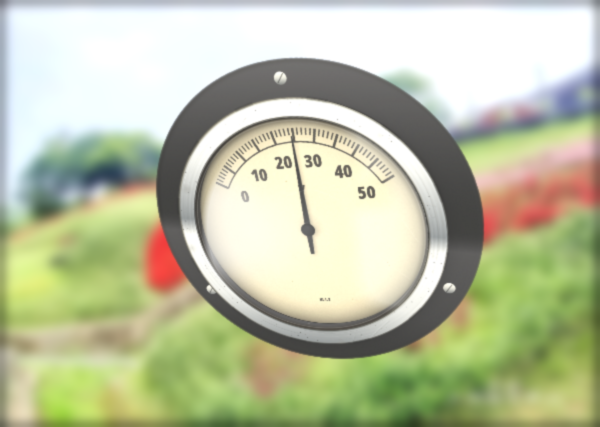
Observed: 25 (V)
